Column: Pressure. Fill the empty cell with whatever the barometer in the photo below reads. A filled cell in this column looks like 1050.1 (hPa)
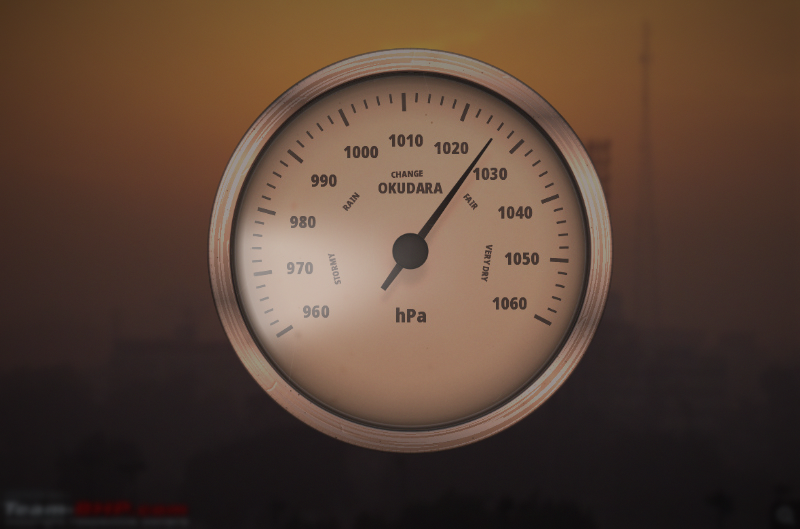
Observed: 1026 (hPa)
